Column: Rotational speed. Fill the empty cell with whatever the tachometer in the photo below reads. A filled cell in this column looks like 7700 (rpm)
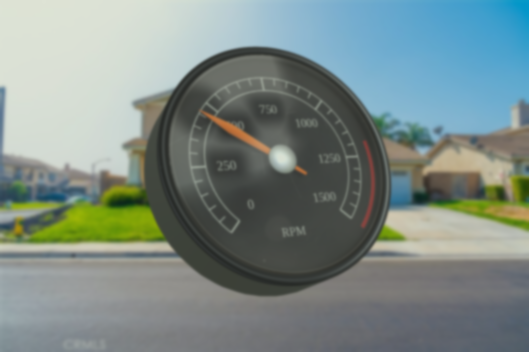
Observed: 450 (rpm)
